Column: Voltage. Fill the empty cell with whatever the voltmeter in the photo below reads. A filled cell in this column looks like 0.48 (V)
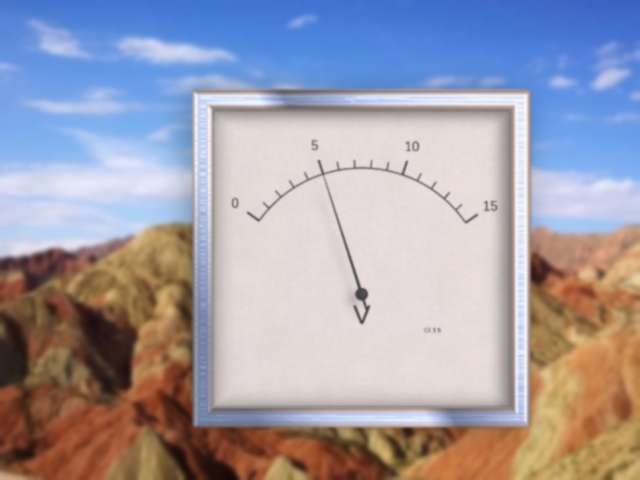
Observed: 5 (V)
